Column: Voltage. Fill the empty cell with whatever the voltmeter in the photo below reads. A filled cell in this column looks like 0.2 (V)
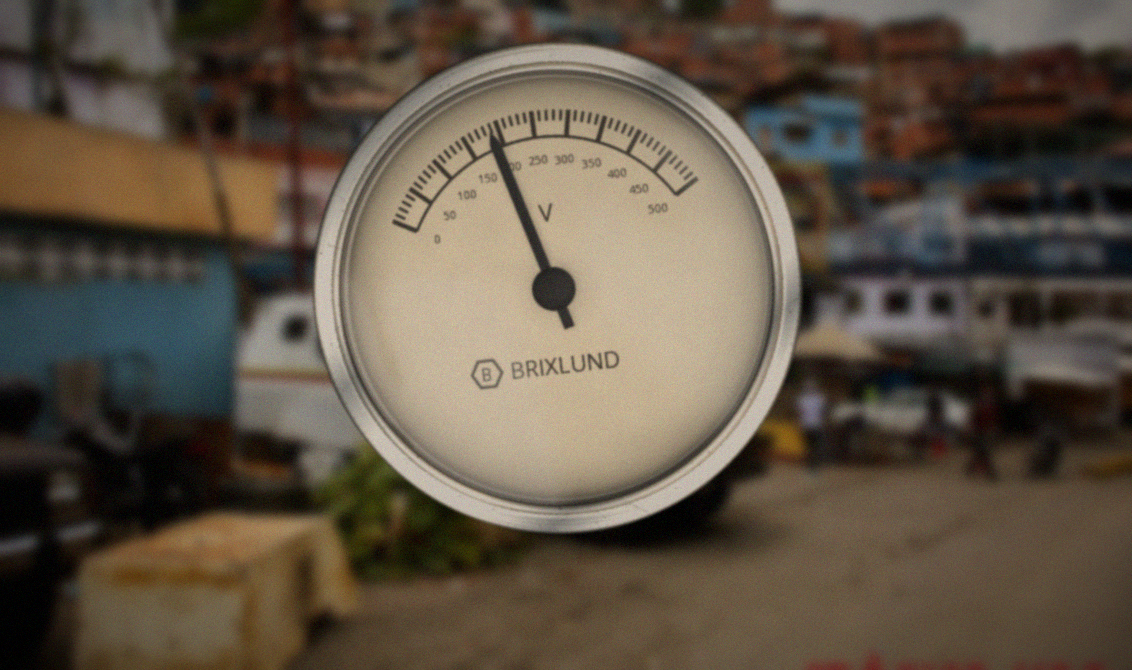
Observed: 190 (V)
